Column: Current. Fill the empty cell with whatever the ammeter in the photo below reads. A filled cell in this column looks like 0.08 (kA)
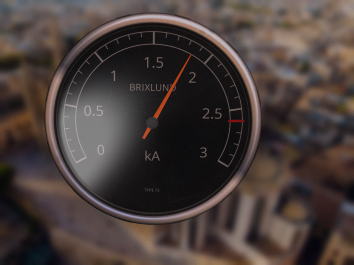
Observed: 1.85 (kA)
